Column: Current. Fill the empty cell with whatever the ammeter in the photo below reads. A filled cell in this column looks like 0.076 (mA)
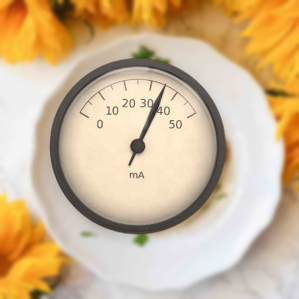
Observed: 35 (mA)
